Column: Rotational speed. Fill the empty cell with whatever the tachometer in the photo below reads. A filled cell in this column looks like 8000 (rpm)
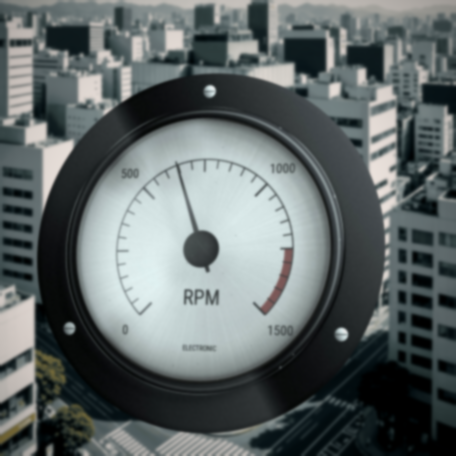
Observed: 650 (rpm)
